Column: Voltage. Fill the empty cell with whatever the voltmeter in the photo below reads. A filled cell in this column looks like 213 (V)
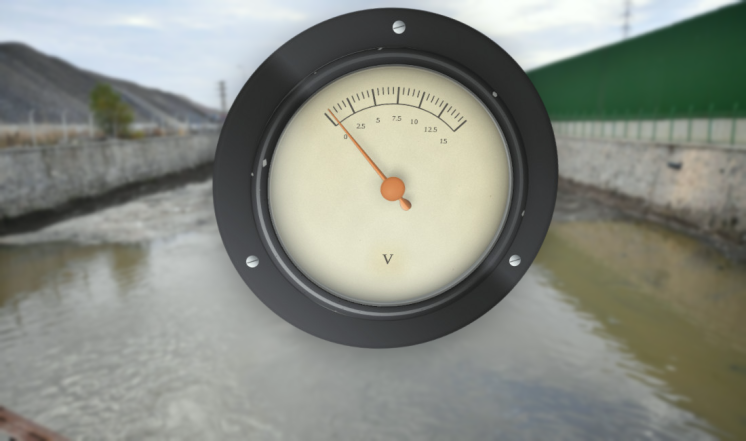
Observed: 0.5 (V)
